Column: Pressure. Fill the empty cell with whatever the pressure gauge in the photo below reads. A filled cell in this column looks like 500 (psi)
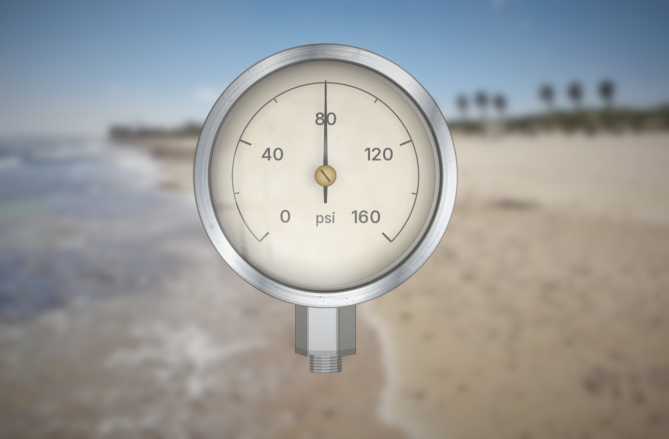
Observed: 80 (psi)
